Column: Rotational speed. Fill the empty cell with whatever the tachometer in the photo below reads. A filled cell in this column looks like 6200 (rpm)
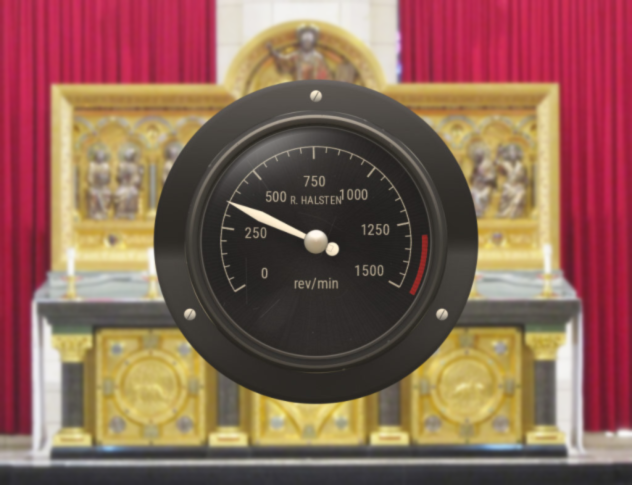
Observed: 350 (rpm)
